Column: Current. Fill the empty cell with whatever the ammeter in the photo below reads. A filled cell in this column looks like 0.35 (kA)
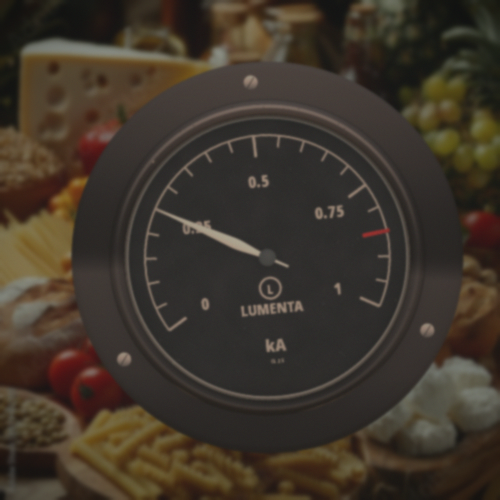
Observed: 0.25 (kA)
